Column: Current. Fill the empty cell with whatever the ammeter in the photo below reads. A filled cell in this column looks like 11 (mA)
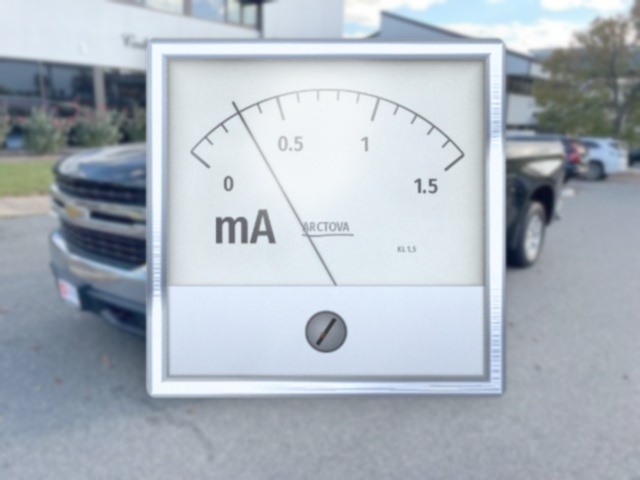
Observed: 0.3 (mA)
